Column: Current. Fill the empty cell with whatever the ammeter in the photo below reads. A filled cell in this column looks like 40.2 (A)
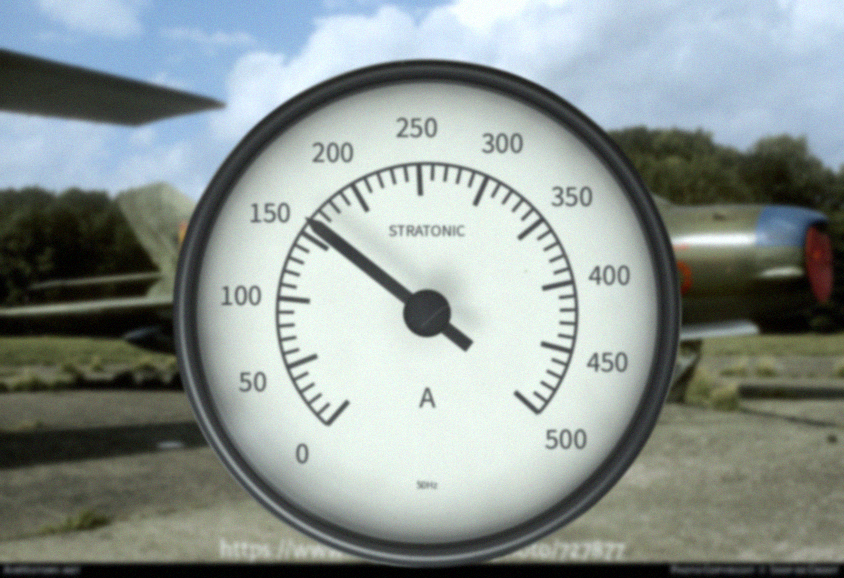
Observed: 160 (A)
